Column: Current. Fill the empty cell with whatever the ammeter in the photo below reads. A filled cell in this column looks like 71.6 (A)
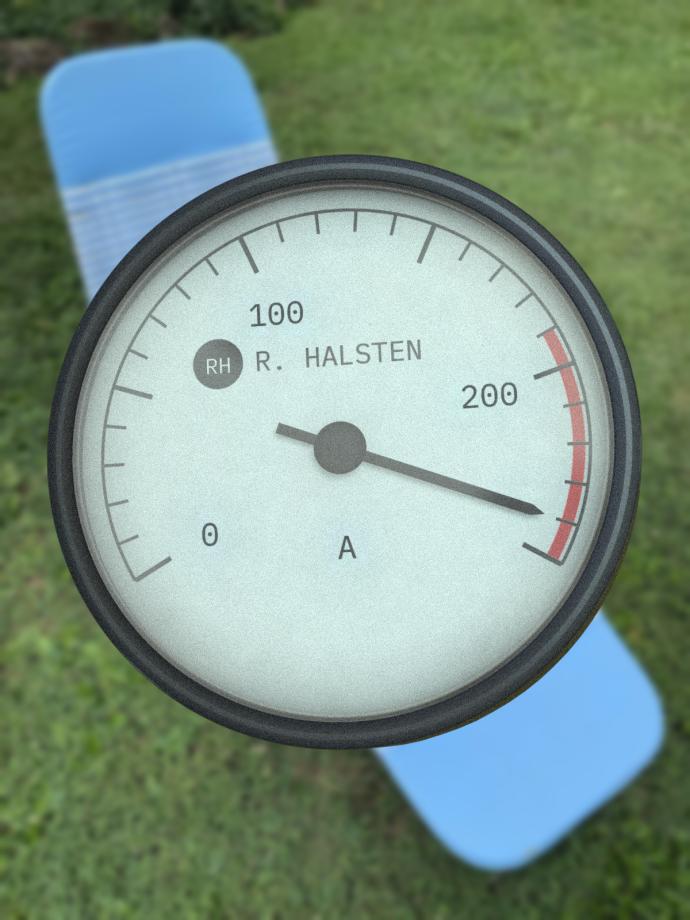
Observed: 240 (A)
